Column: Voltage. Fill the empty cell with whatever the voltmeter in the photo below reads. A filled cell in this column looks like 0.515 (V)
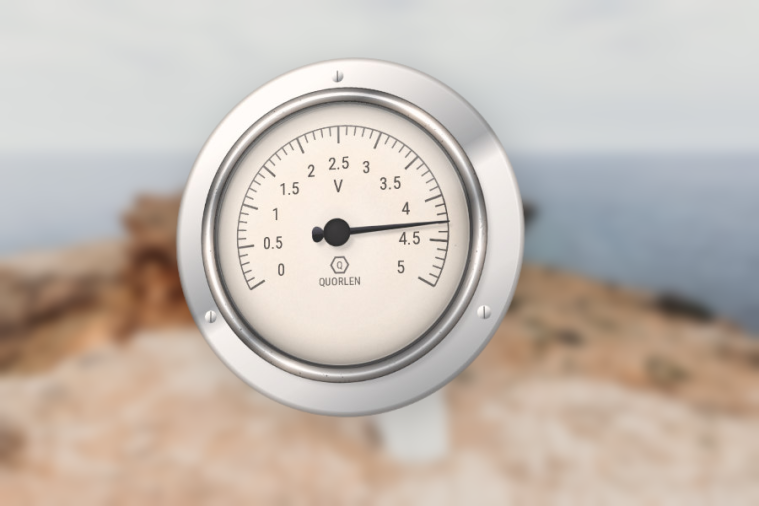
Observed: 4.3 (V)
